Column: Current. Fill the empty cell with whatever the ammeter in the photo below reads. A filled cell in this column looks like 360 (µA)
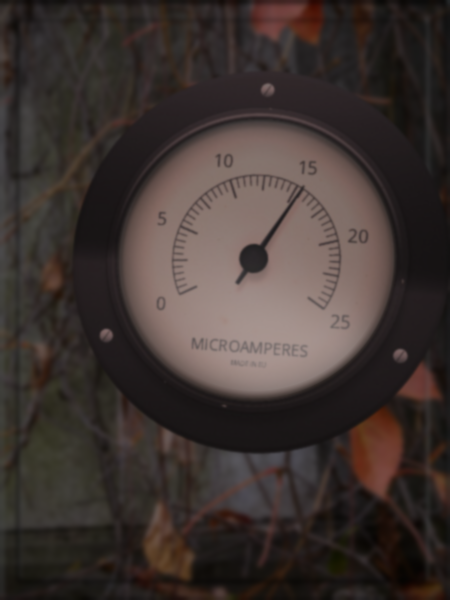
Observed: 15.5 (µA)
